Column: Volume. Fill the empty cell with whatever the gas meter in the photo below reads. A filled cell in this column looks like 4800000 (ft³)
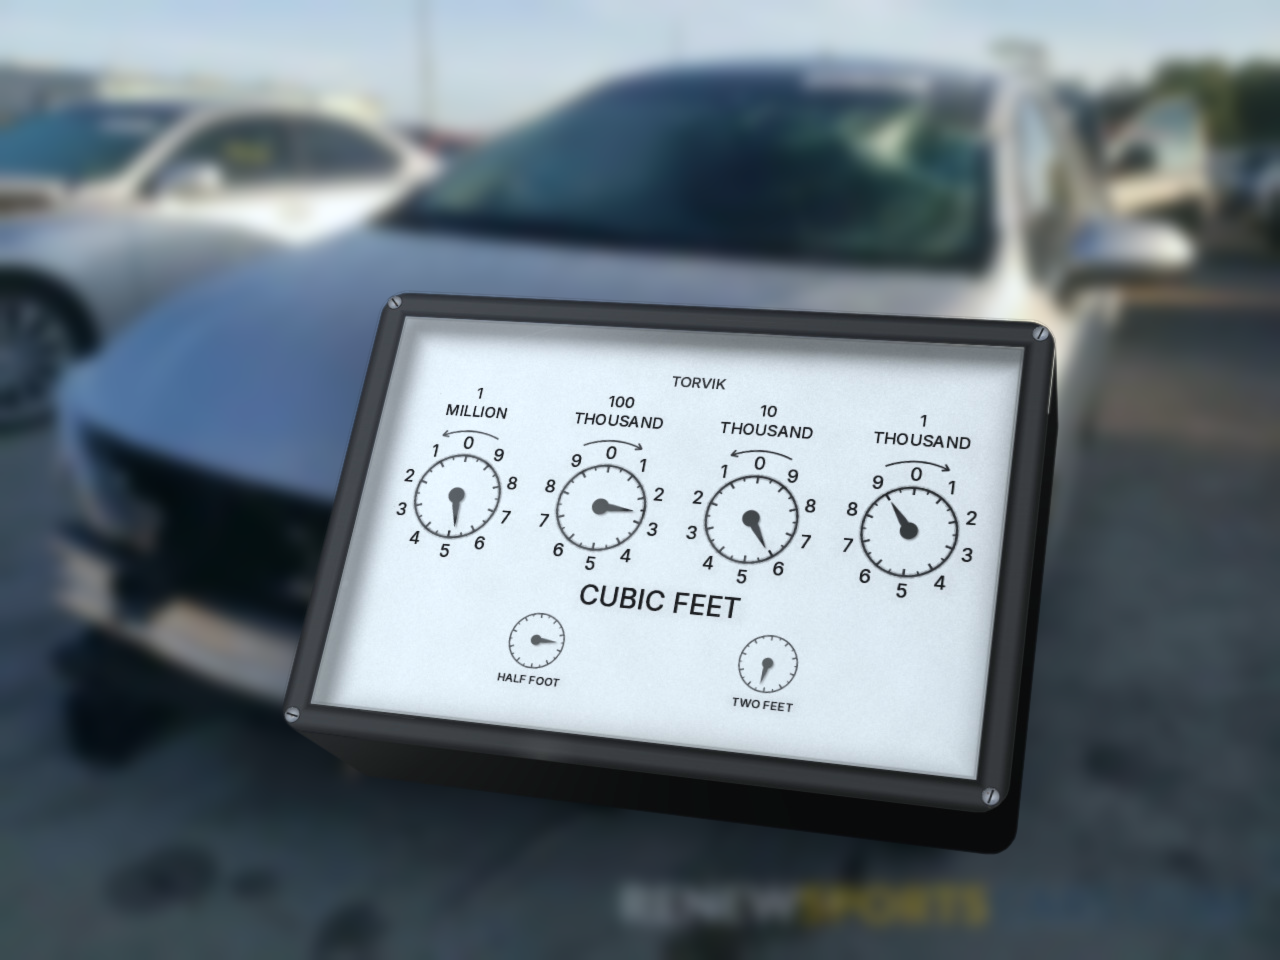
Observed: 525900 (ft³)
